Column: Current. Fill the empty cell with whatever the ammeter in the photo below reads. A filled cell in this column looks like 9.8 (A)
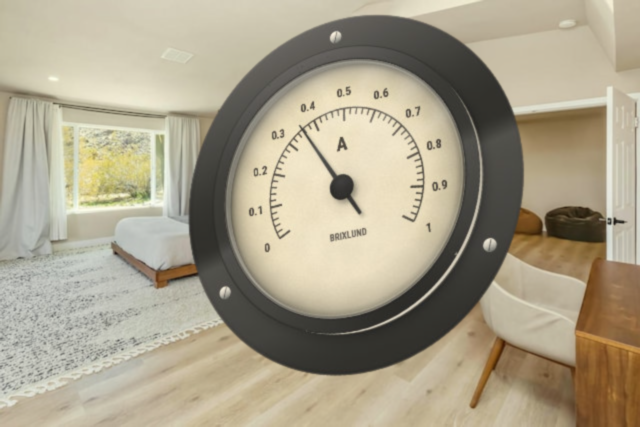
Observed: 0.36 (A)
